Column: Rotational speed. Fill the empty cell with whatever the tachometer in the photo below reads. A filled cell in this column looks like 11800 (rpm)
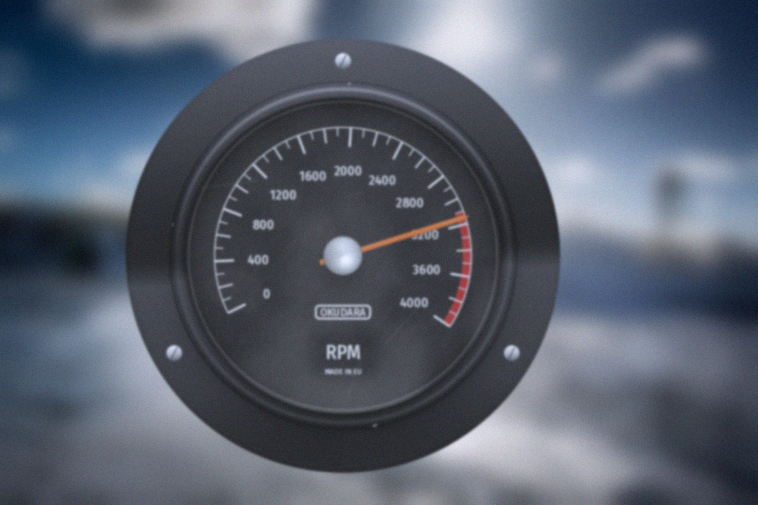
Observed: 3150 (rpm)
